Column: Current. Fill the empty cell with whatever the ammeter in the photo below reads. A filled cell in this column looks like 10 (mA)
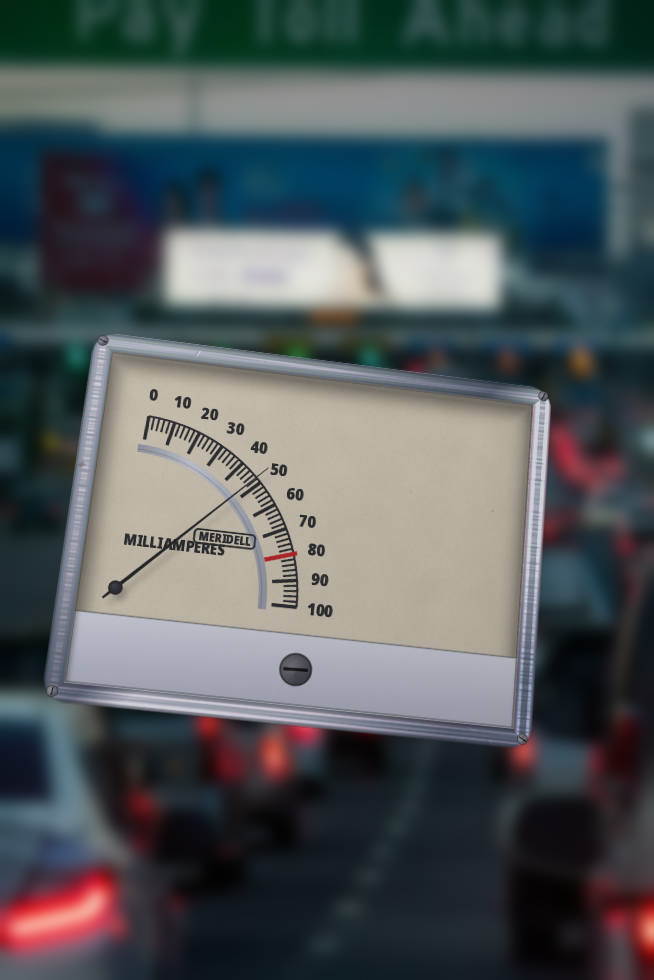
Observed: 48 (mA)
